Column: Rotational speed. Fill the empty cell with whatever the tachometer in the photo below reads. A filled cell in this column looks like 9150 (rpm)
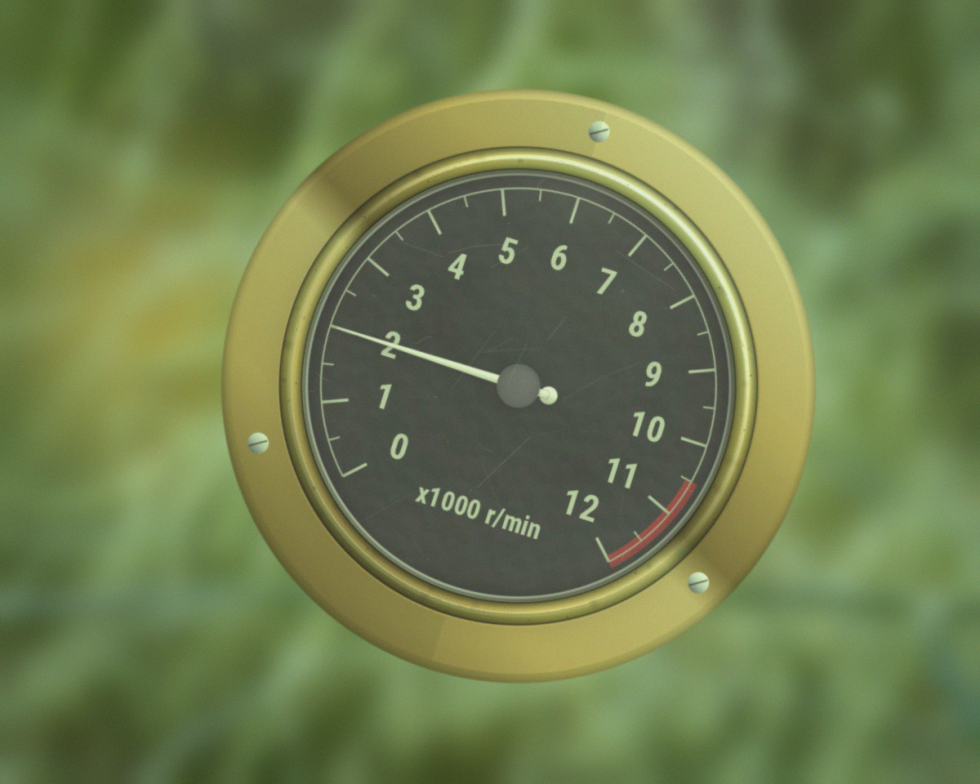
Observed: 2000 (rpm)
